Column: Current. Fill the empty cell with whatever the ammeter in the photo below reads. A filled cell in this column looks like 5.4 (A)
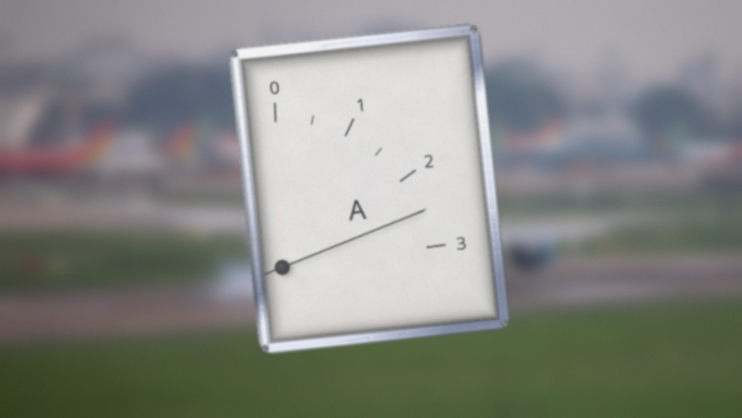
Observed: 2.5 (A)
